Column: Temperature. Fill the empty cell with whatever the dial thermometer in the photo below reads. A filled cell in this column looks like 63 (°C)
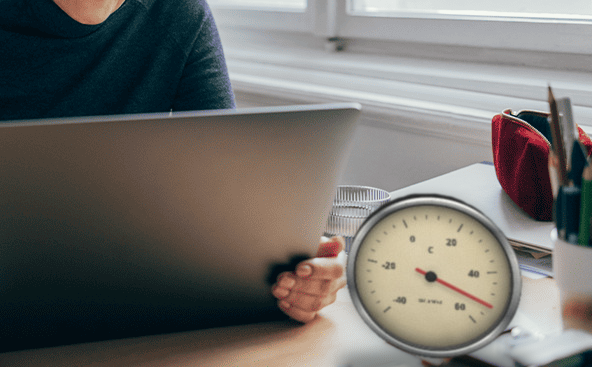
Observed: 52 (°C)
